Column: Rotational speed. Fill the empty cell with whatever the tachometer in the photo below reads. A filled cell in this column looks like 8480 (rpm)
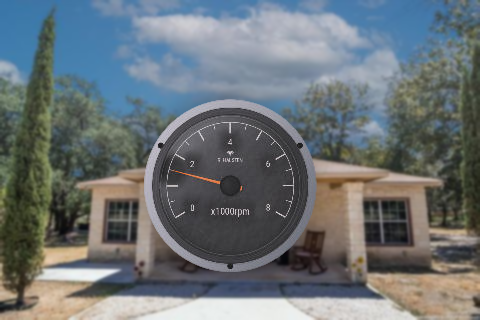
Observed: 1500 (rpm)
